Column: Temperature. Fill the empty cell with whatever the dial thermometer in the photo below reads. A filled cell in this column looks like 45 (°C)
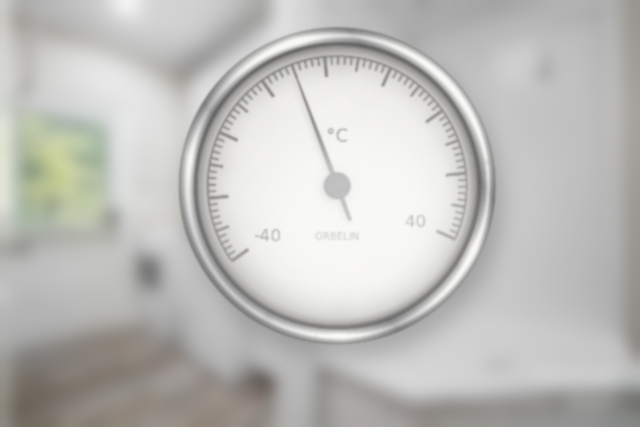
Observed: -5 (°C)
